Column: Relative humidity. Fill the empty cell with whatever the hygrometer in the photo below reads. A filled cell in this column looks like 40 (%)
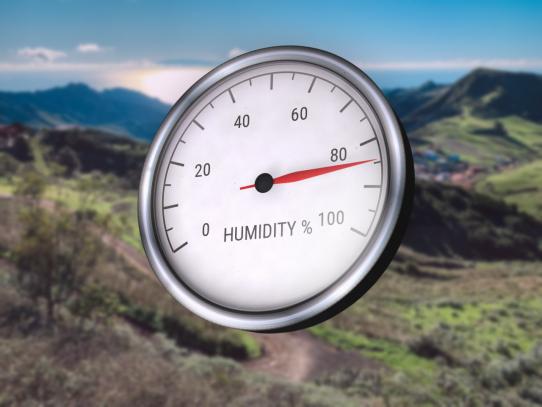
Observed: 85 (%)
